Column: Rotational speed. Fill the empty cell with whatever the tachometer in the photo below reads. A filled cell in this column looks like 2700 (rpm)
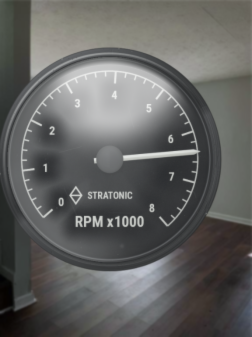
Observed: 6400 (rpm)
